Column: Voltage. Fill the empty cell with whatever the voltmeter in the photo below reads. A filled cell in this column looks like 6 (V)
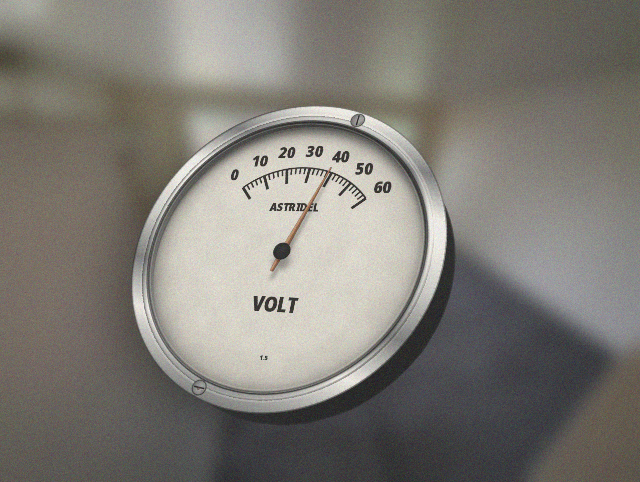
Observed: 40 (V)
